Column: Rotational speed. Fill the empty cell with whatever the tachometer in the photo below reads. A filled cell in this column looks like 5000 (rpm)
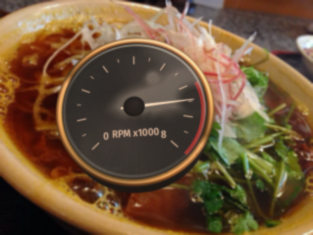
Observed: 6500 (rpm)
